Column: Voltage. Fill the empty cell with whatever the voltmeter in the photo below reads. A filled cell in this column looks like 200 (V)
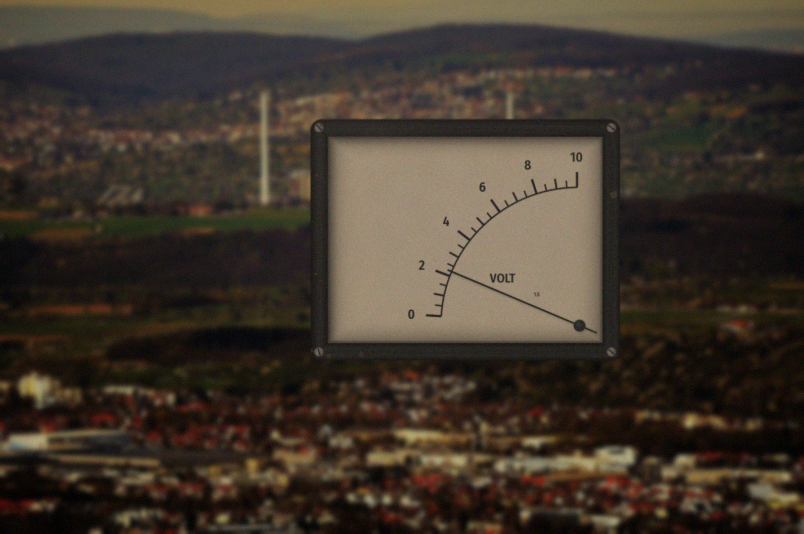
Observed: 2.25 (V)
